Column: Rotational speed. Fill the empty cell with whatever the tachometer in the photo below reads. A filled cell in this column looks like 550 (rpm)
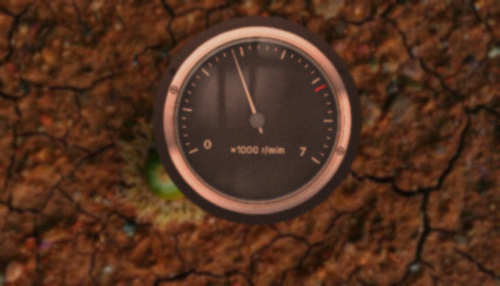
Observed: 2800 (rpm)
